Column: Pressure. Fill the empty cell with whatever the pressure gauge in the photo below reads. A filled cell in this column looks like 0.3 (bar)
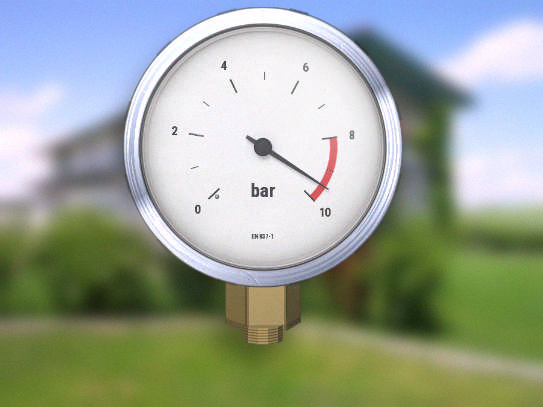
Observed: 9.5 (bar)
